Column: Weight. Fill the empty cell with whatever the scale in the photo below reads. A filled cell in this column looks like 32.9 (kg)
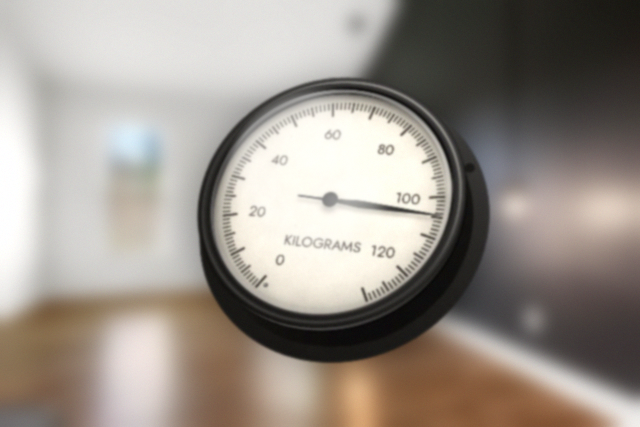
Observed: 105 (kg)
